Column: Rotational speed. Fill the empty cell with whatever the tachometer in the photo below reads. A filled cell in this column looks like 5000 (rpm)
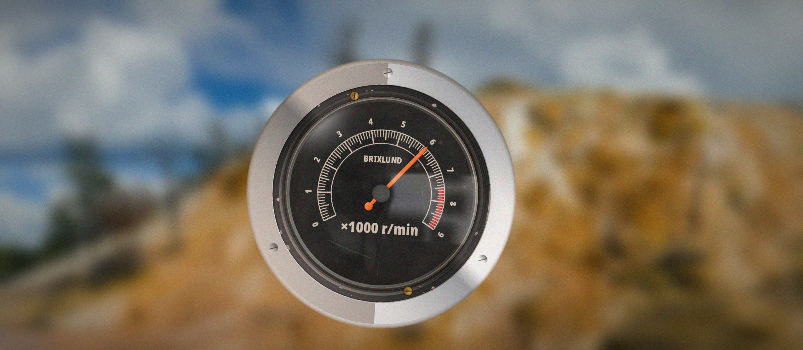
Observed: 6000 (rpm)
